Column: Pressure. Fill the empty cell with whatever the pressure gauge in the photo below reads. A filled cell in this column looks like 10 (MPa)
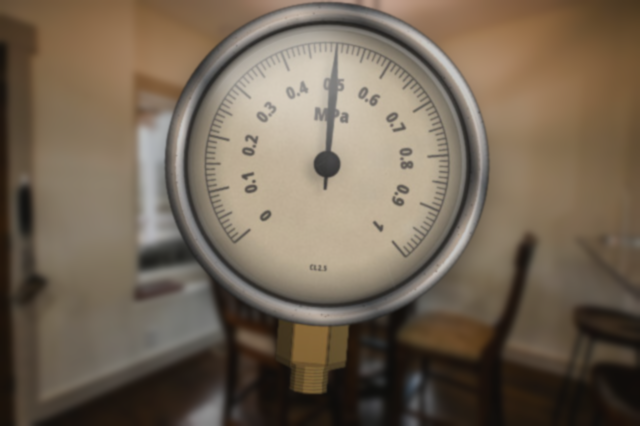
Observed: 0.5 (MPa)
